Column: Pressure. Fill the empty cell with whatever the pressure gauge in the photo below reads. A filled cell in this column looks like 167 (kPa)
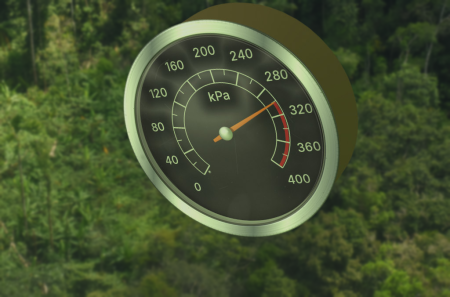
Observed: 300 (kPa)
